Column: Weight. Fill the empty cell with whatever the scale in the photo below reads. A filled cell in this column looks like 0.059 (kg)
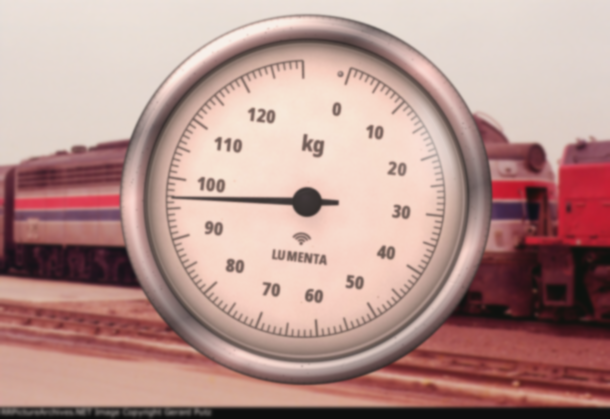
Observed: 97 (kg)
